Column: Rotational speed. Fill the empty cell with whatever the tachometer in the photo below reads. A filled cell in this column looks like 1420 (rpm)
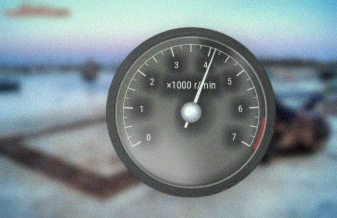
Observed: 4125 (rpm)
